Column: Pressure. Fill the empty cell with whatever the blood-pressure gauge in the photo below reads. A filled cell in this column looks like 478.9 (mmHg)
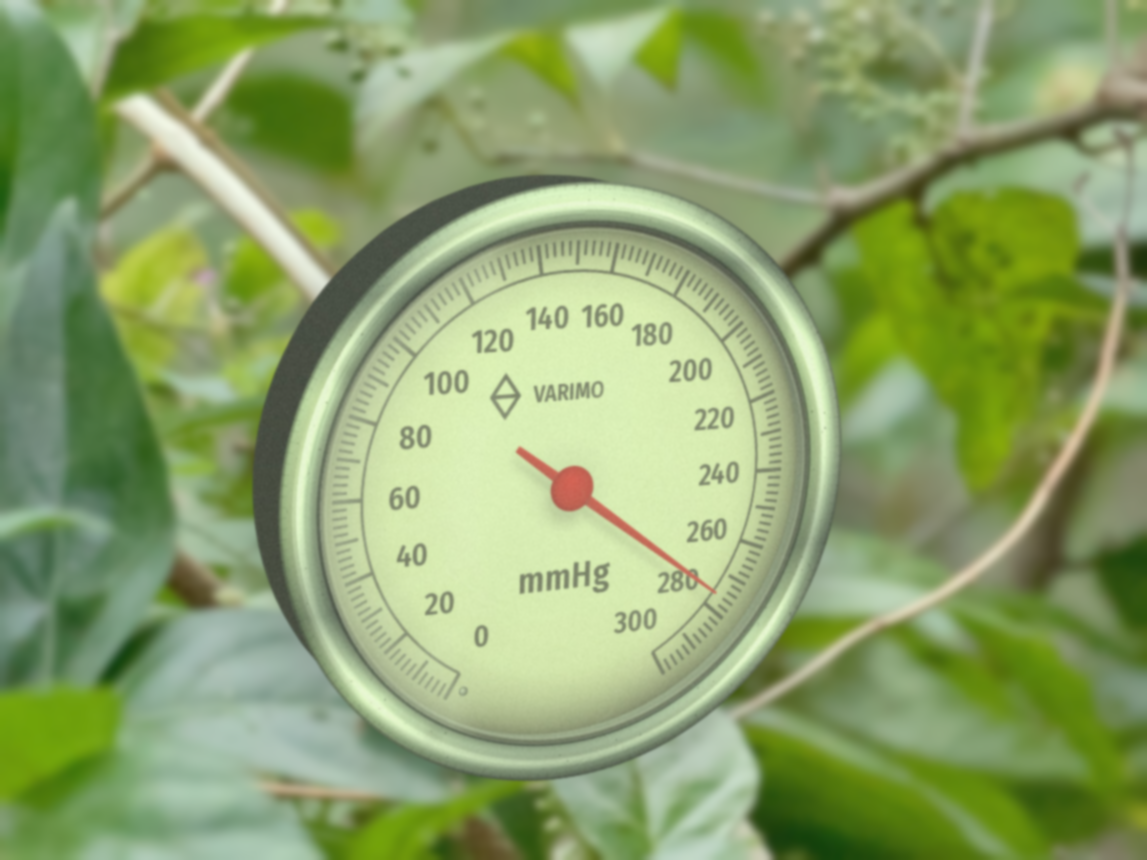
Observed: 276 (mmHg)
